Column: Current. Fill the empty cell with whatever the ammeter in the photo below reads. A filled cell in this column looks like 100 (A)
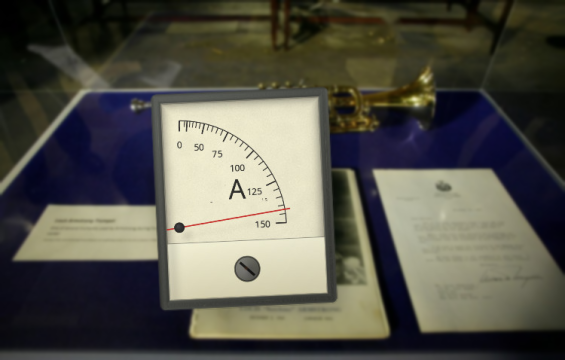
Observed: 142.5 (A)
